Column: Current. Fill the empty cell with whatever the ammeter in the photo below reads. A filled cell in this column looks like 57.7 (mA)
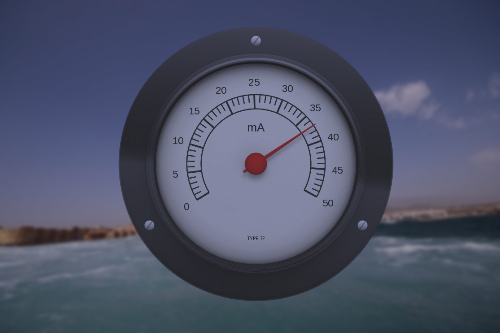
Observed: 37 (mA)
